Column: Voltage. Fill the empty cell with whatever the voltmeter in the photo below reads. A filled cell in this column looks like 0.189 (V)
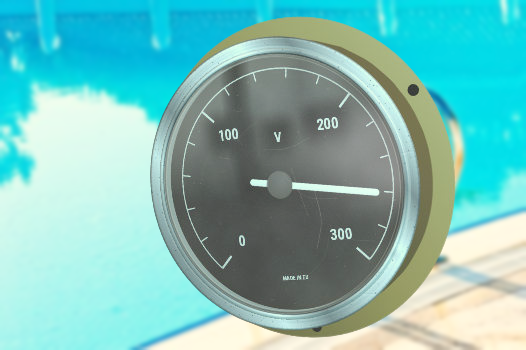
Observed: 260 (V)
